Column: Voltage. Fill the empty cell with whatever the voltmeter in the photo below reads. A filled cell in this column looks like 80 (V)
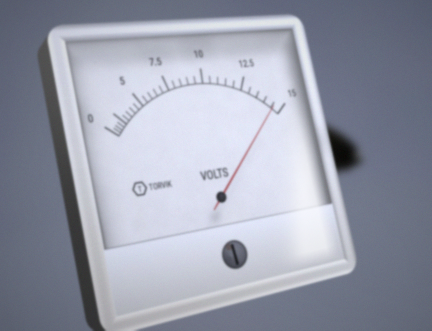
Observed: 14.5 (V)
